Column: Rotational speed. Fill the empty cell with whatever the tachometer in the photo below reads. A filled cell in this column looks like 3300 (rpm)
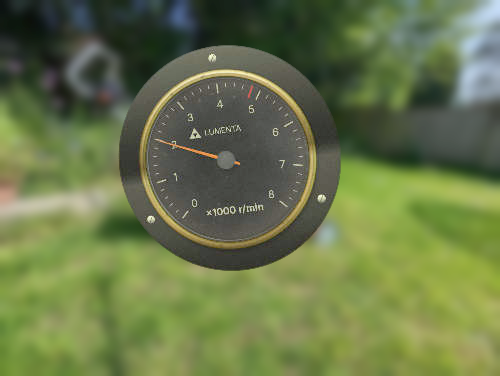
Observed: 2000 (rpm)
